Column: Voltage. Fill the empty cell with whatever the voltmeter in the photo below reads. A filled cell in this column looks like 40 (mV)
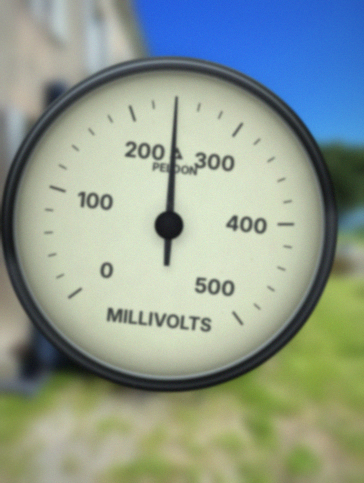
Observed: 240 (mV)
